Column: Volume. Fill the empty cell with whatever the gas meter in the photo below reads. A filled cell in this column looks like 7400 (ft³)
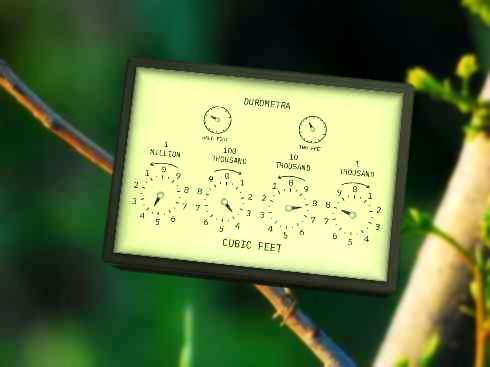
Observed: 437800 (ft³)
